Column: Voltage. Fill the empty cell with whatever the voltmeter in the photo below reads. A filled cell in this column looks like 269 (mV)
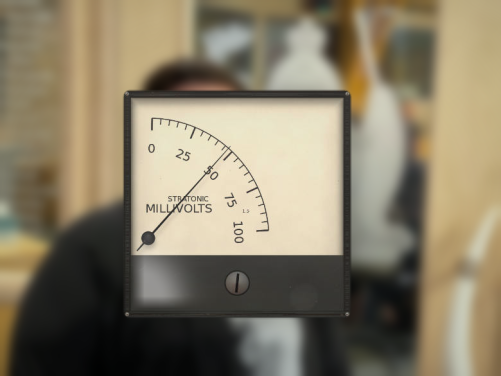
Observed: 47.5 (mV)
